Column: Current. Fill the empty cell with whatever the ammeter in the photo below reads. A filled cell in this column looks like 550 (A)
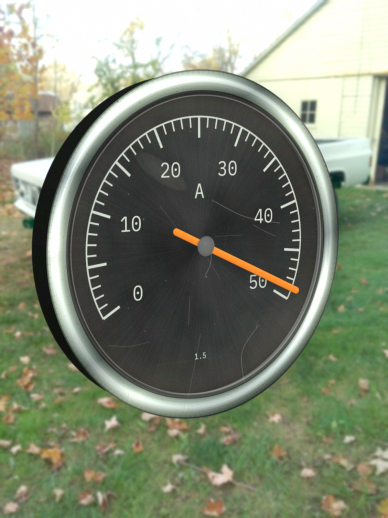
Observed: 49 (A)
